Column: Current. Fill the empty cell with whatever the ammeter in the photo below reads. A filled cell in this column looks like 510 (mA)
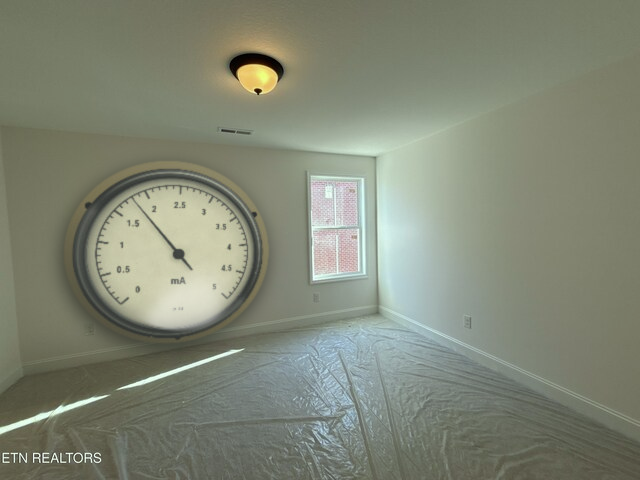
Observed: 1.8 (mA)
